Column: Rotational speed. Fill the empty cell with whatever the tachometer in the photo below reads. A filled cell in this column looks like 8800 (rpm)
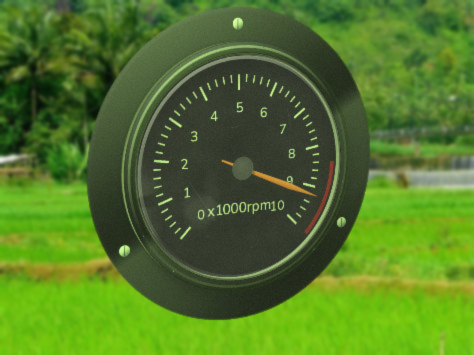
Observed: 9200 (rpm)
